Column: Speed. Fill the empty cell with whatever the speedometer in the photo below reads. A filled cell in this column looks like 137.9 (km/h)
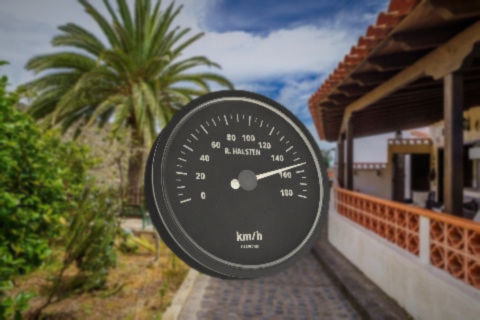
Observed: 155 (km/h)
